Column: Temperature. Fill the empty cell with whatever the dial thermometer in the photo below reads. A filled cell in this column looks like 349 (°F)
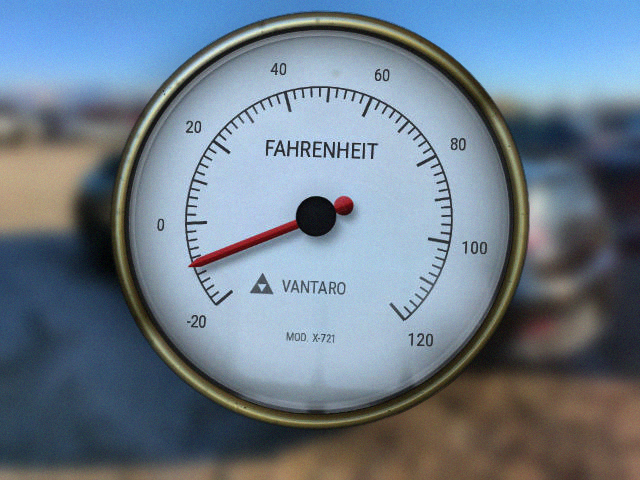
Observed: -10 (°F)
